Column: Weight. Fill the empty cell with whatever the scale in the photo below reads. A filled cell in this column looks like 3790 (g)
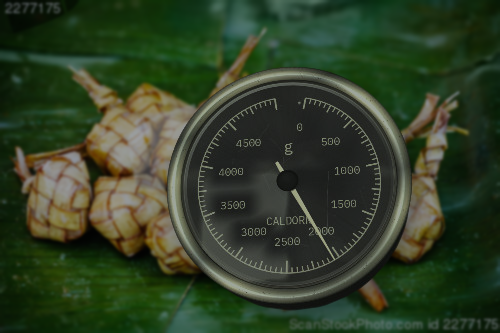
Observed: 2050 (g)
